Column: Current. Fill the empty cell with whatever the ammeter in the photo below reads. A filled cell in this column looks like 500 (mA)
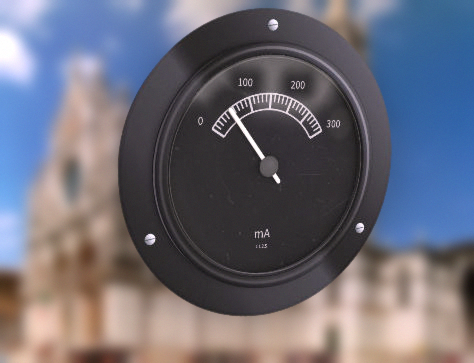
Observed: 50 (mA)
